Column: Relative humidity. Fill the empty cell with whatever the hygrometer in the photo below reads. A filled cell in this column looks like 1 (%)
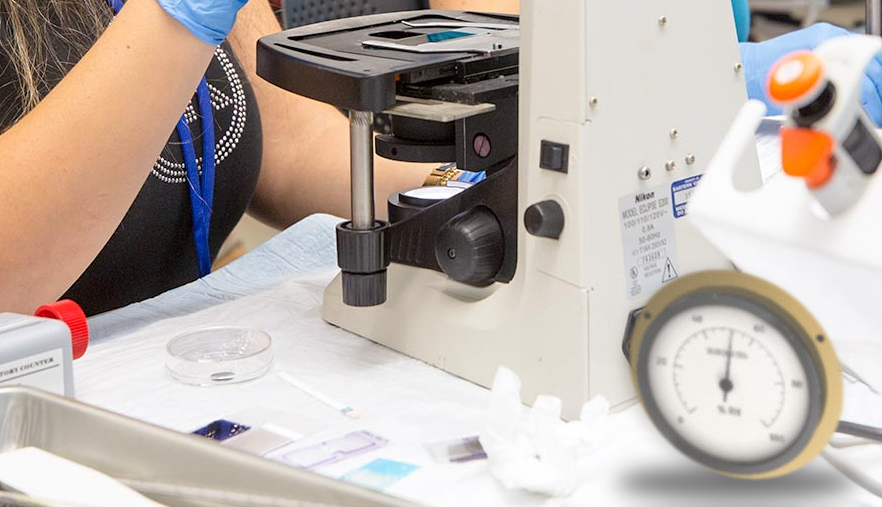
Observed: 52 (%)
